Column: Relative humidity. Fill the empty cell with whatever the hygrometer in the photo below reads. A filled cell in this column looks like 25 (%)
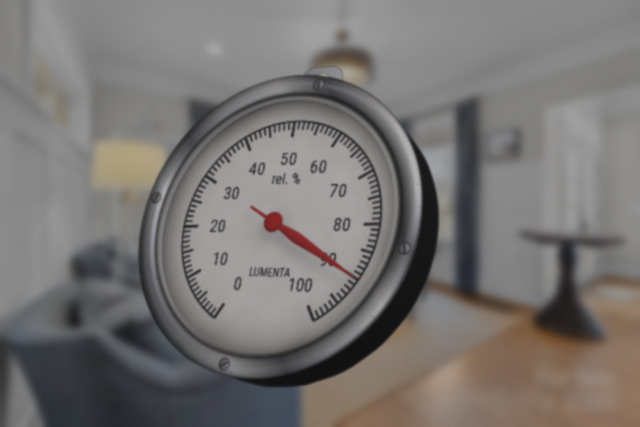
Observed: 90 (%)
